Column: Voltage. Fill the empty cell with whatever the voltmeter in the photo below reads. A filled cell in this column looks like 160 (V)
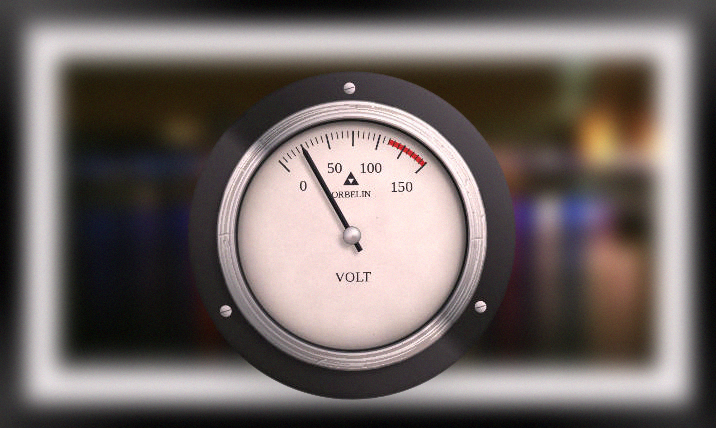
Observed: 25 (V)
